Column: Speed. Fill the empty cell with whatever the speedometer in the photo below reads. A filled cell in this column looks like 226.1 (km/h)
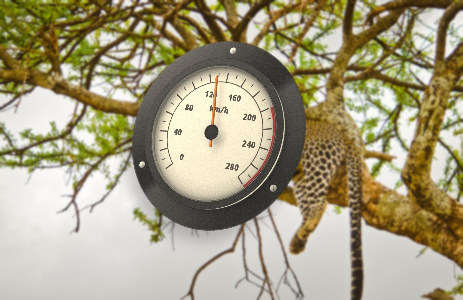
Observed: 130 (km/h)
